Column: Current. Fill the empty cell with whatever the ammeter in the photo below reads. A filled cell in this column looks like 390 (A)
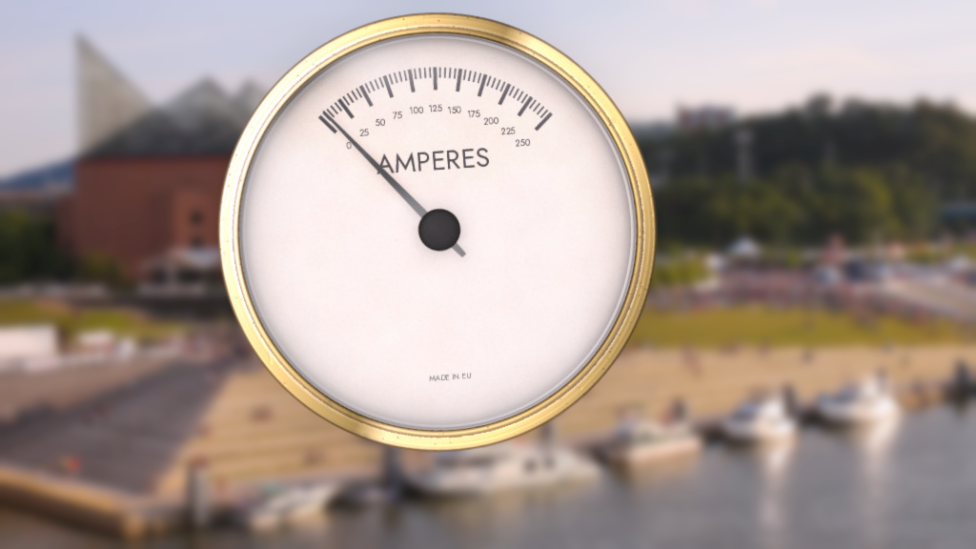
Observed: 5 (A)
